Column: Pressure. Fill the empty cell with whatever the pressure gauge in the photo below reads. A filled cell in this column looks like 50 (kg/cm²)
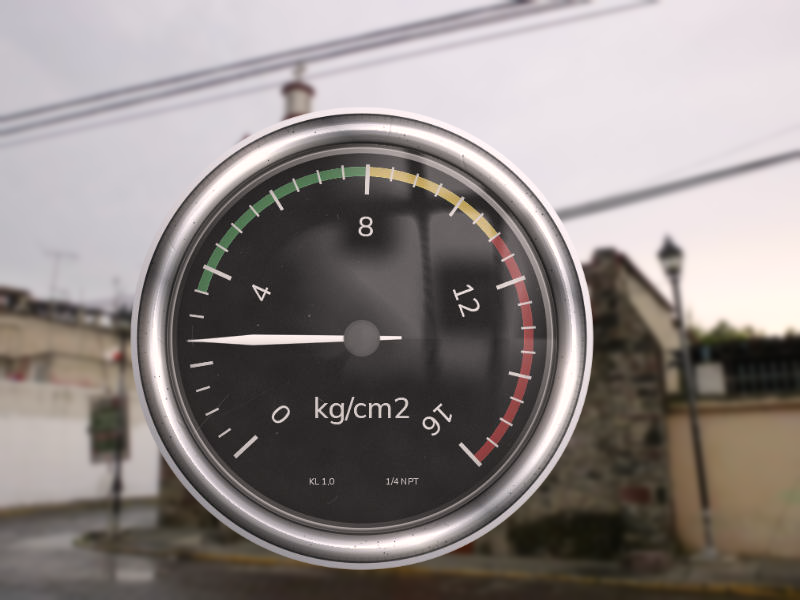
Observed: 2.5 (kg/cm²)
